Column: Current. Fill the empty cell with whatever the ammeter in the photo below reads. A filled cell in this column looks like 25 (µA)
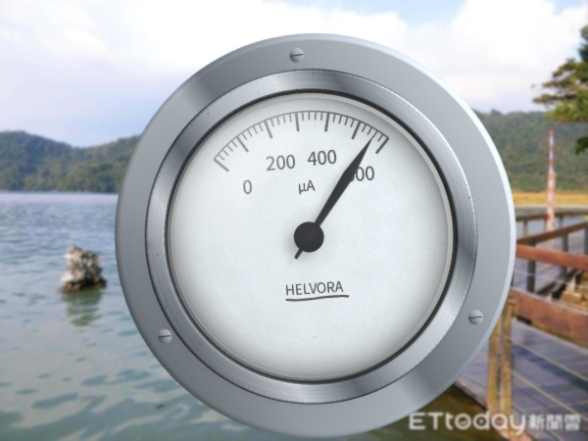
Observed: 560 (µA)
